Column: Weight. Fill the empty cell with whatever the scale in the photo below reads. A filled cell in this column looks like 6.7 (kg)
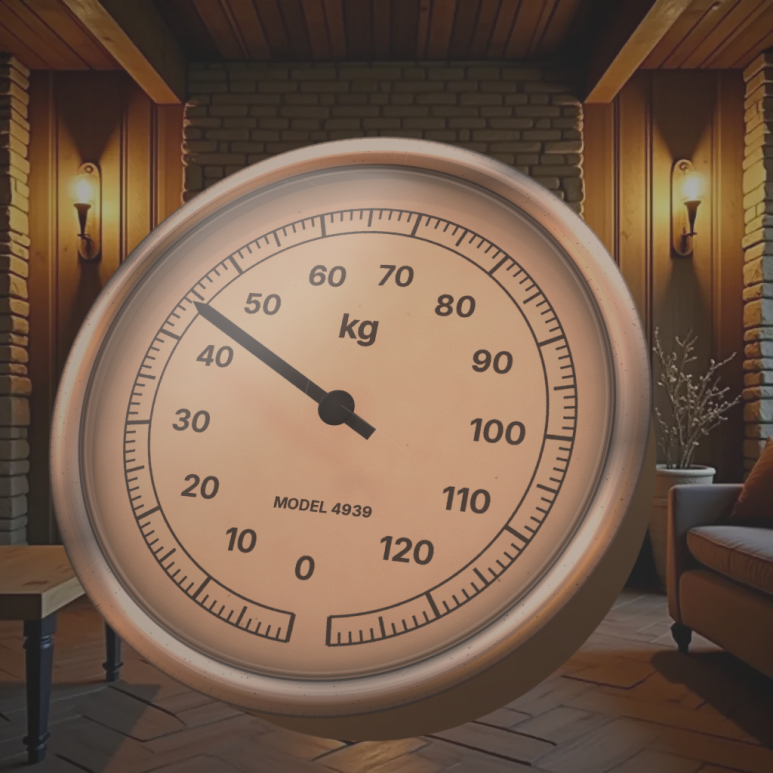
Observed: 44 (kg)
